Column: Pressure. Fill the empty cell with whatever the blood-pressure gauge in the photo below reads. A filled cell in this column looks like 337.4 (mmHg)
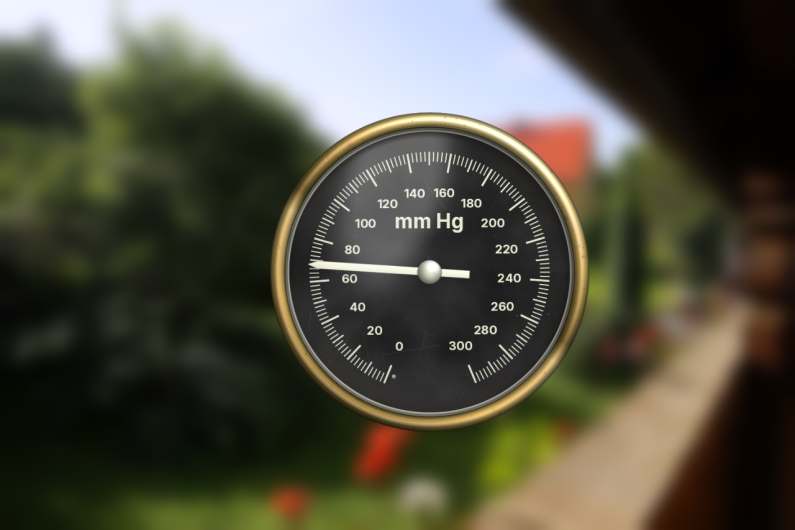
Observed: 68 (mmHg)
